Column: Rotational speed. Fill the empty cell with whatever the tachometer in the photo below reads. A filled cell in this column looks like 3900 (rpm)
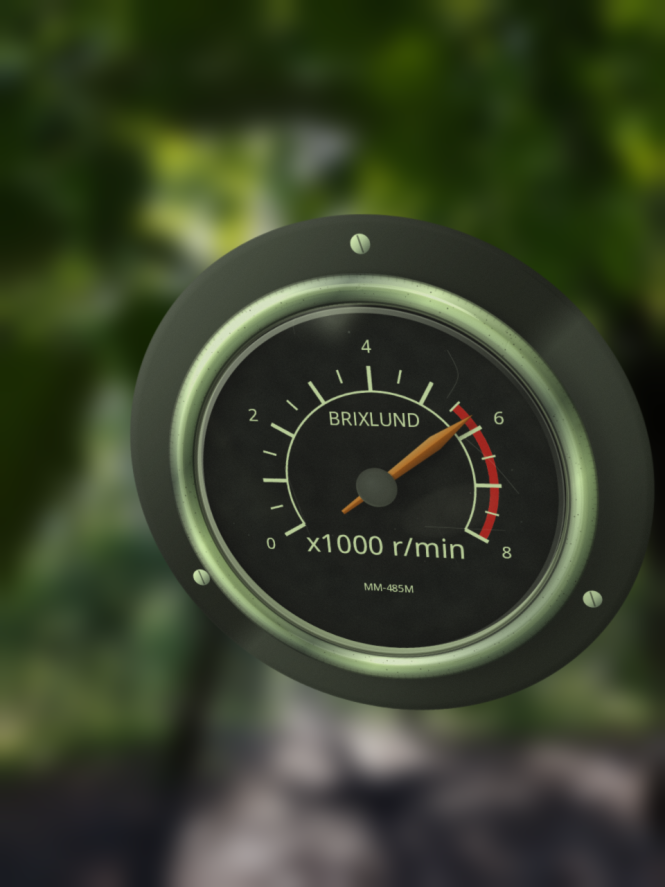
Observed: 5750 (rpm)
